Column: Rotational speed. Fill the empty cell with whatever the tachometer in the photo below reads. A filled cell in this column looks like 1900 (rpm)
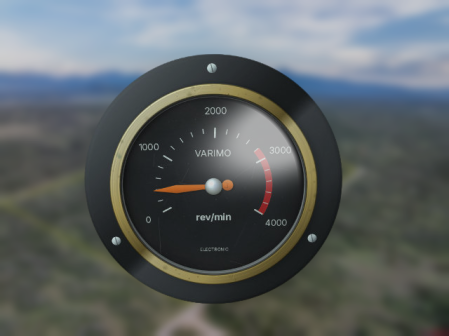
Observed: 400 (rpm)
